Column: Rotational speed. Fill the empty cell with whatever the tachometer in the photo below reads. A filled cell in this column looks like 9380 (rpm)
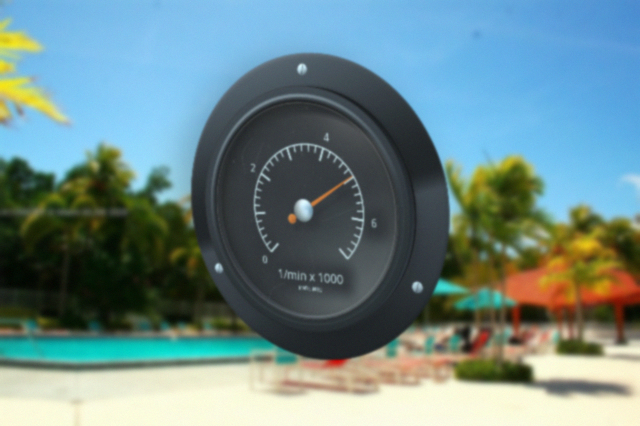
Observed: 5000 (rpm)
